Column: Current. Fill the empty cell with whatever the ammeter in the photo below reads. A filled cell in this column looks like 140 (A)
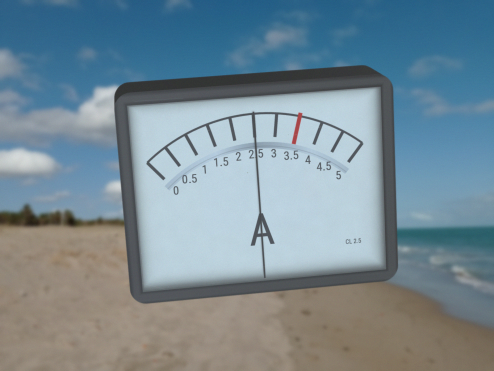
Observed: 2.5 (A)
